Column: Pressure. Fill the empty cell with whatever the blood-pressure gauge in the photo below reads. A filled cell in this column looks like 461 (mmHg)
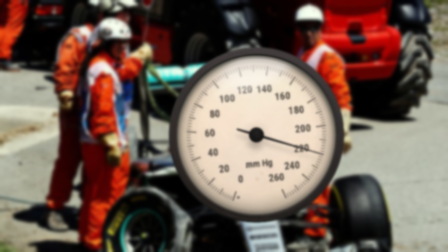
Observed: 220 (mmHg)
